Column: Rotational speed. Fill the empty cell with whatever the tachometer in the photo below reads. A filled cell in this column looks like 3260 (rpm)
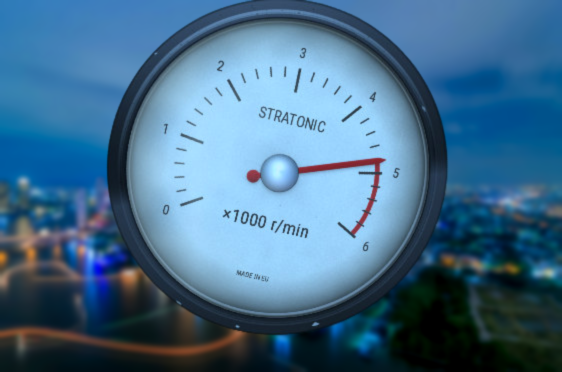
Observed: 4800 (rpm)
